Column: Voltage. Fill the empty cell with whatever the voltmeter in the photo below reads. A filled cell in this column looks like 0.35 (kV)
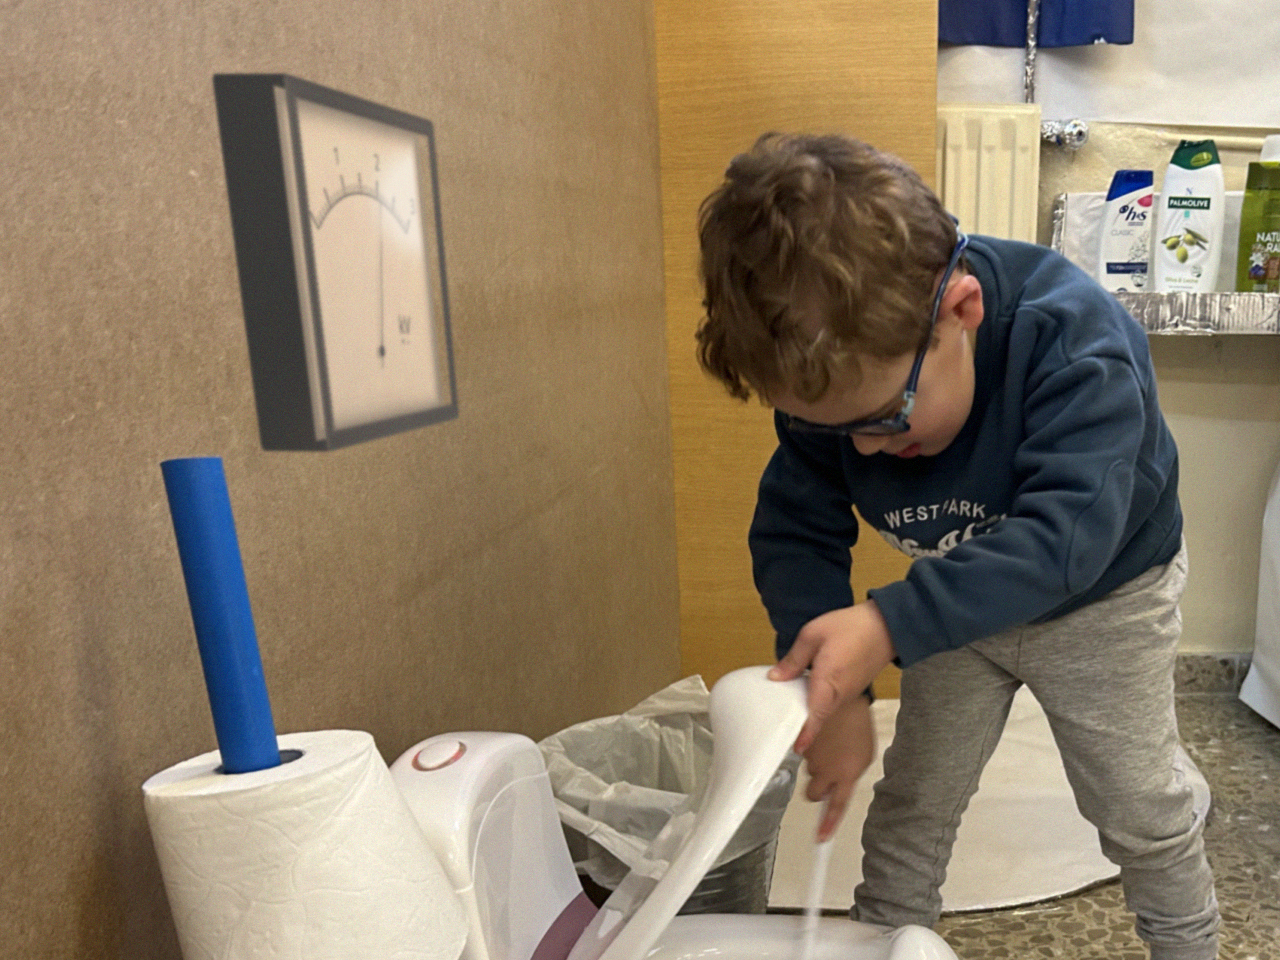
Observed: 2 (kV)
